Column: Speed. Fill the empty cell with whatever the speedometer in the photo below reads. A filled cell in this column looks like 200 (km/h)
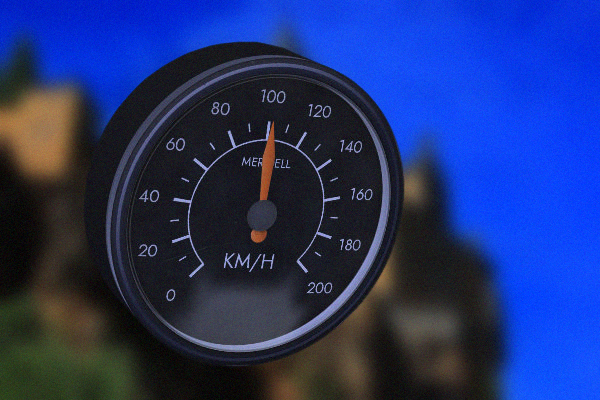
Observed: 100 (km/h)
